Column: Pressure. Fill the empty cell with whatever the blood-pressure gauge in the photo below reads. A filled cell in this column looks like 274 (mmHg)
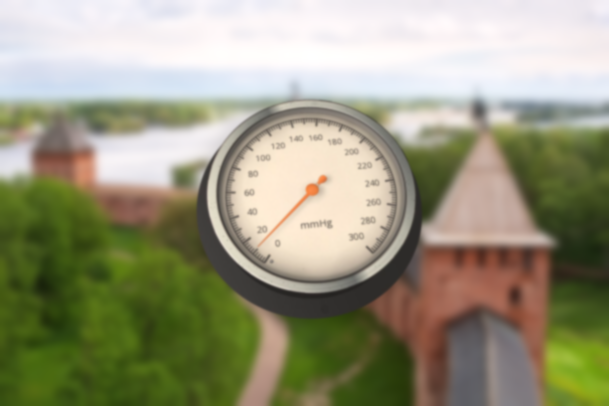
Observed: 10 (mmHg)
